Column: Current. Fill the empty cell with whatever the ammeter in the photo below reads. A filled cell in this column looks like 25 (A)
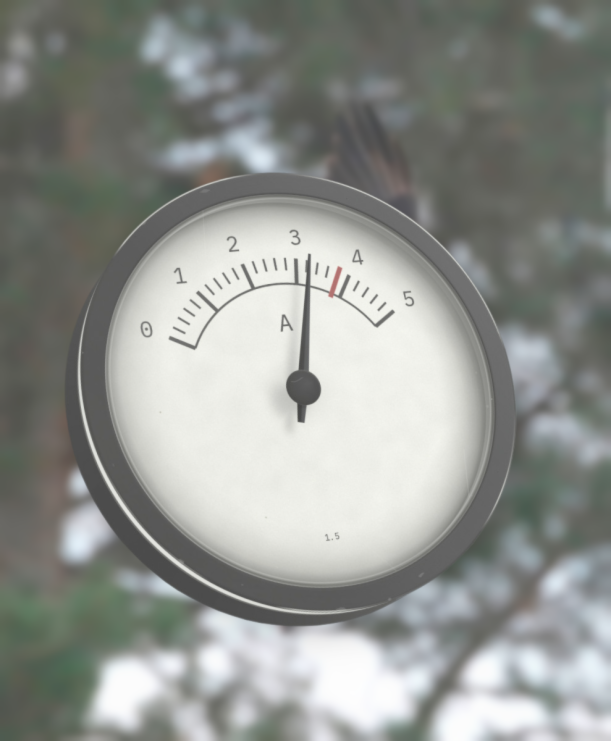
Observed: 3.2 (A)
